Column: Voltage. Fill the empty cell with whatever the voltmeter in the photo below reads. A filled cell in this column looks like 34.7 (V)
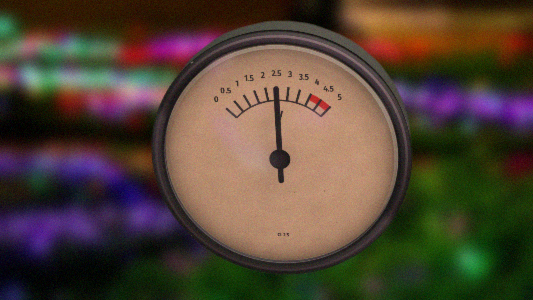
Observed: 2.5 (V)
